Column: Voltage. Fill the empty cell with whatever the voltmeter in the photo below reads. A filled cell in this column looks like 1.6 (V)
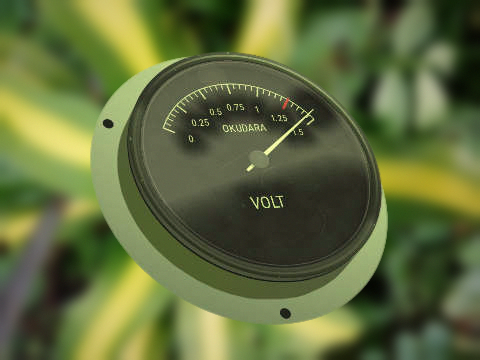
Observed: 1.45 (V)
